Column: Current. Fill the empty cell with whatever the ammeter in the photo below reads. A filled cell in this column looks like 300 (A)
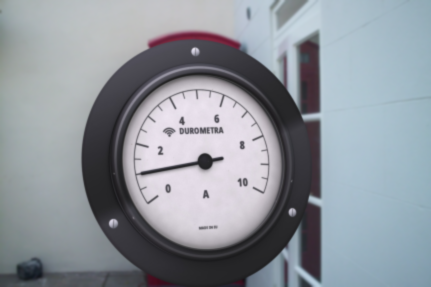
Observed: 1 (A)
